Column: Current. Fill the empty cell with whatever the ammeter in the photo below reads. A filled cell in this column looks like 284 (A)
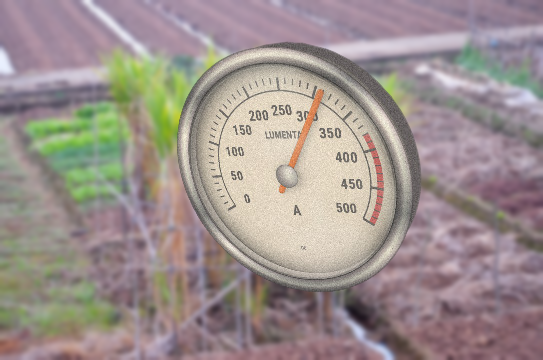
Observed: 310 (A)
